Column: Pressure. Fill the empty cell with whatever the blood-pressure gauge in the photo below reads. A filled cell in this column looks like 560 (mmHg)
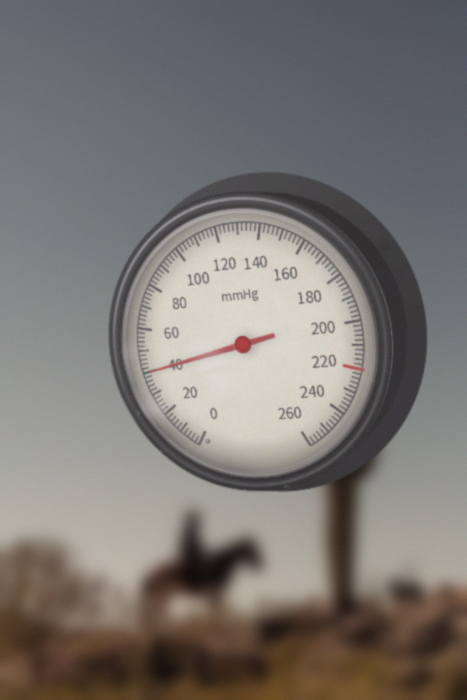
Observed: 40 (mmHg)
